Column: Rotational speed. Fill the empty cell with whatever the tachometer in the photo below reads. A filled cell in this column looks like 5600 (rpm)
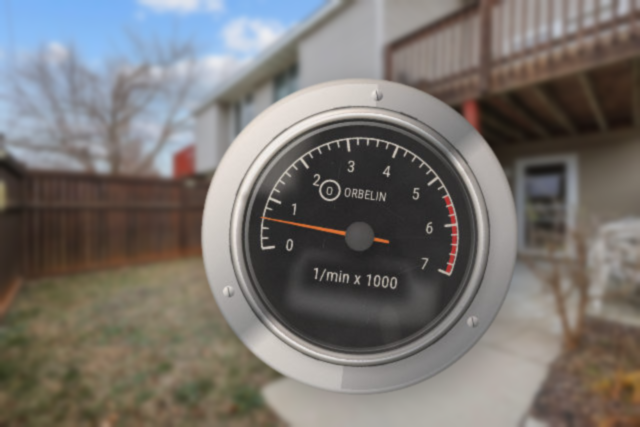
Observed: 600 (rpm)
